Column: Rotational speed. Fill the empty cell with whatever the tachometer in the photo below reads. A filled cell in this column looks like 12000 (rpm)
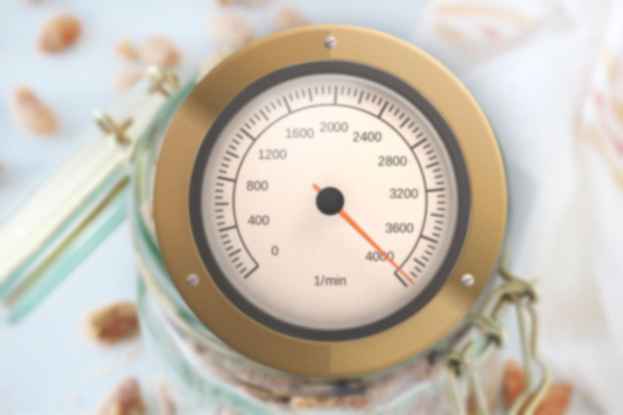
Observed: 3950 (rpm)
